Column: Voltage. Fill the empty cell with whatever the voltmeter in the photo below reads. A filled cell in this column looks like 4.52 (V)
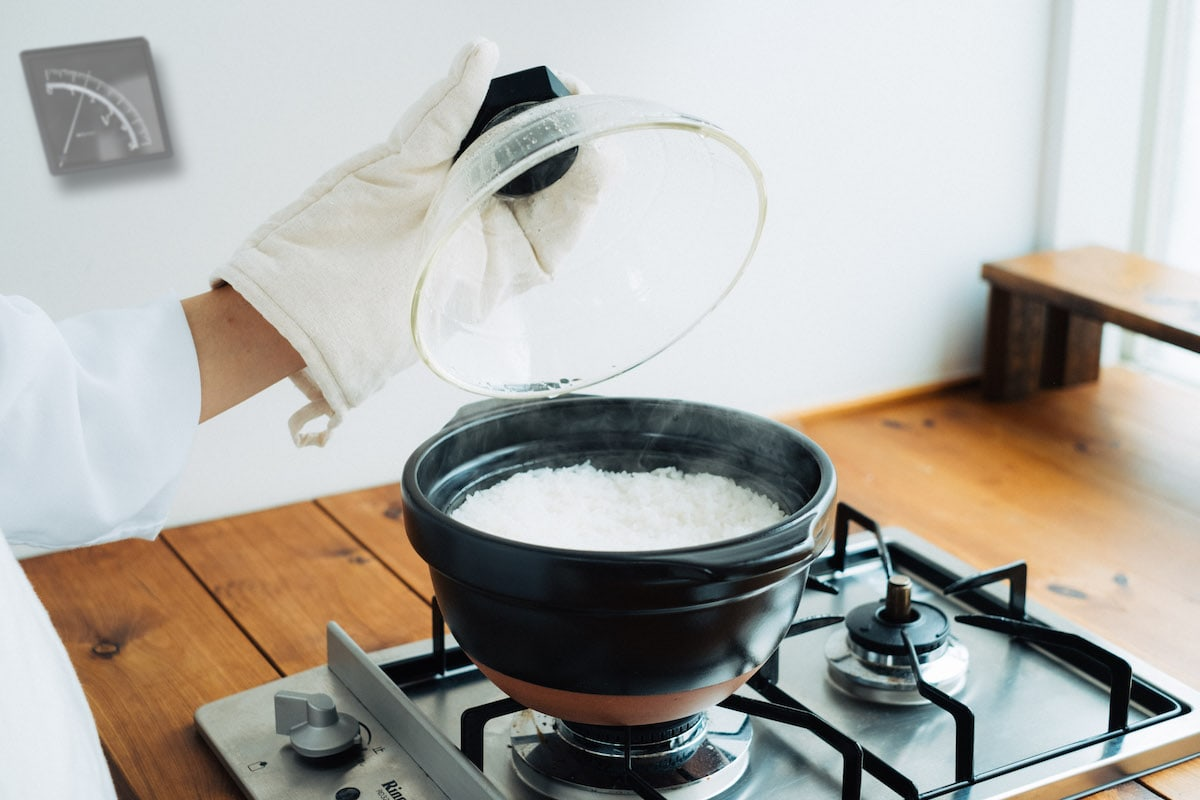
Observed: 1.5 (V)
